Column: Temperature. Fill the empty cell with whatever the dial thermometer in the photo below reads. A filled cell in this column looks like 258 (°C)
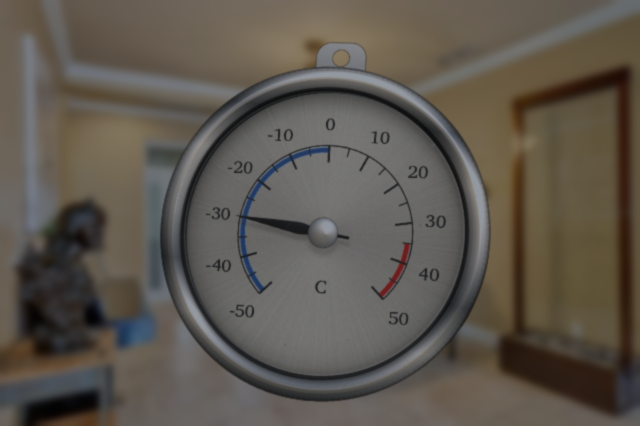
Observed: -30 (°C)
